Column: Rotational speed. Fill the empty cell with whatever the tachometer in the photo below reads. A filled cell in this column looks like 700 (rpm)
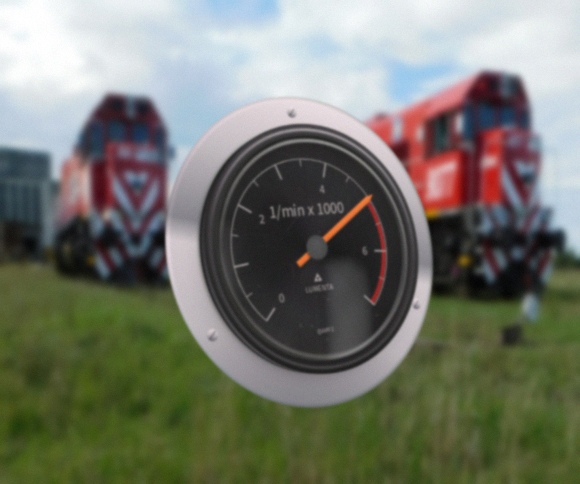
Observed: 5000 (rpm)
